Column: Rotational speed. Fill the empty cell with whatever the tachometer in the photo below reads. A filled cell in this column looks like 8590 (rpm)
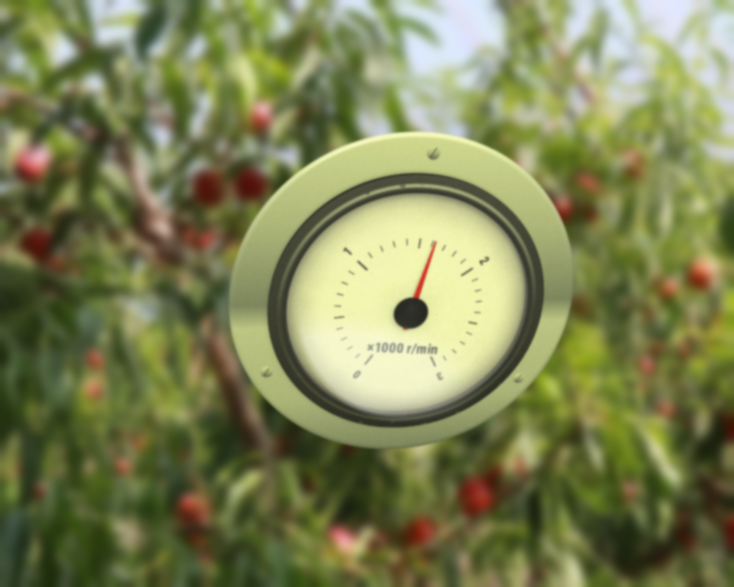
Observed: 1600 (rpm)
